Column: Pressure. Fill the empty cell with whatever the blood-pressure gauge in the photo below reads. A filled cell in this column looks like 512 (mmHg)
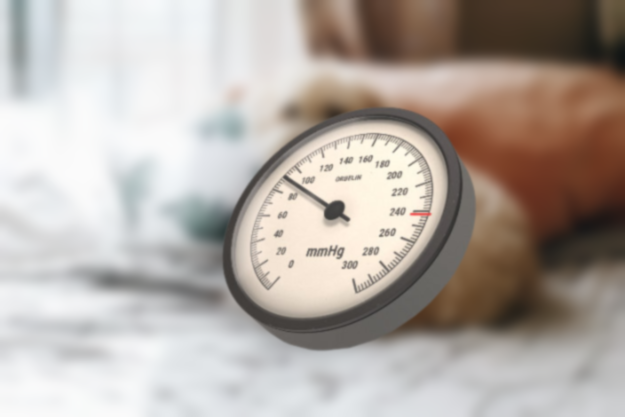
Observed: 90 (mmHg)
